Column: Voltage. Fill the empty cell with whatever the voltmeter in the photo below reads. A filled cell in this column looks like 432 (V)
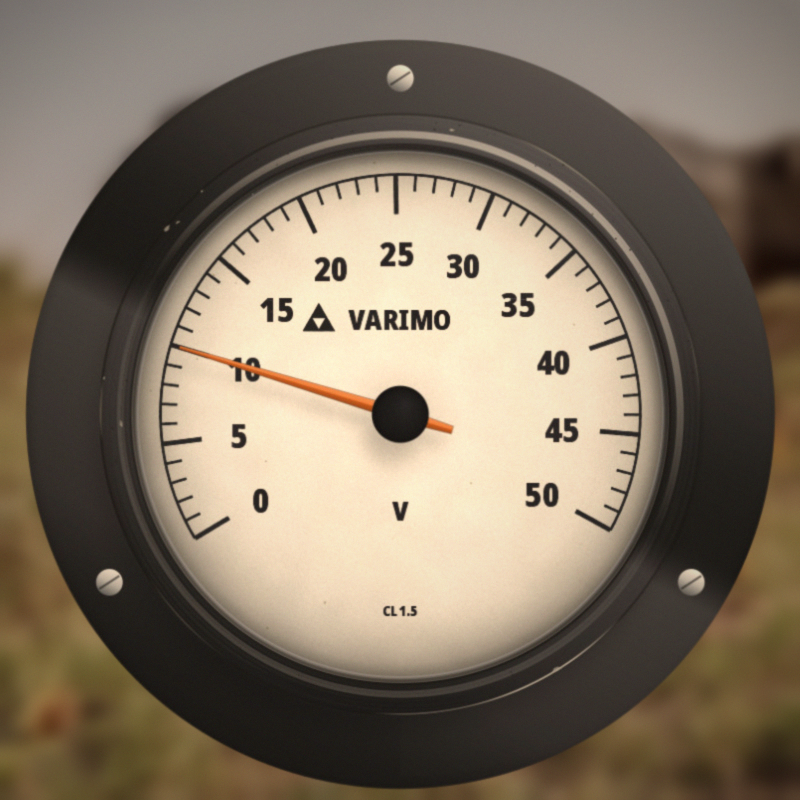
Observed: 10 (V)
